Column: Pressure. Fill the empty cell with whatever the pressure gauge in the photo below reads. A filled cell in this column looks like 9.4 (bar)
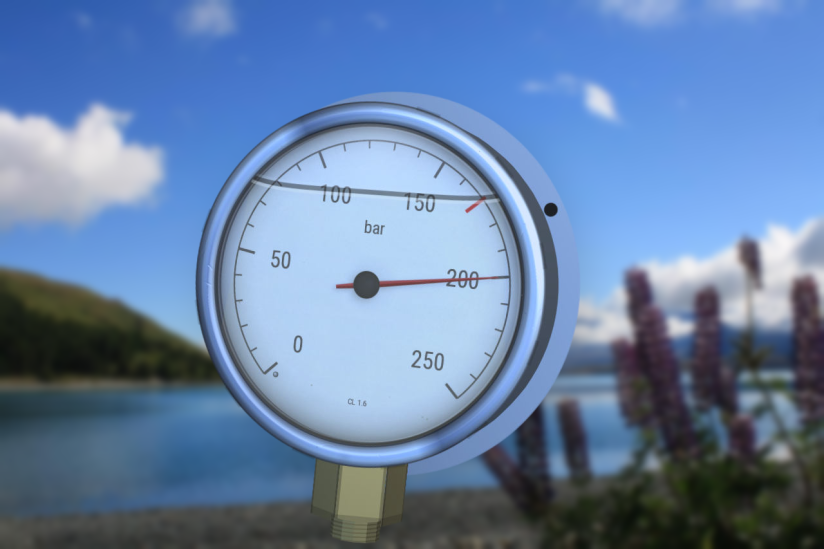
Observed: 200 (bar)
